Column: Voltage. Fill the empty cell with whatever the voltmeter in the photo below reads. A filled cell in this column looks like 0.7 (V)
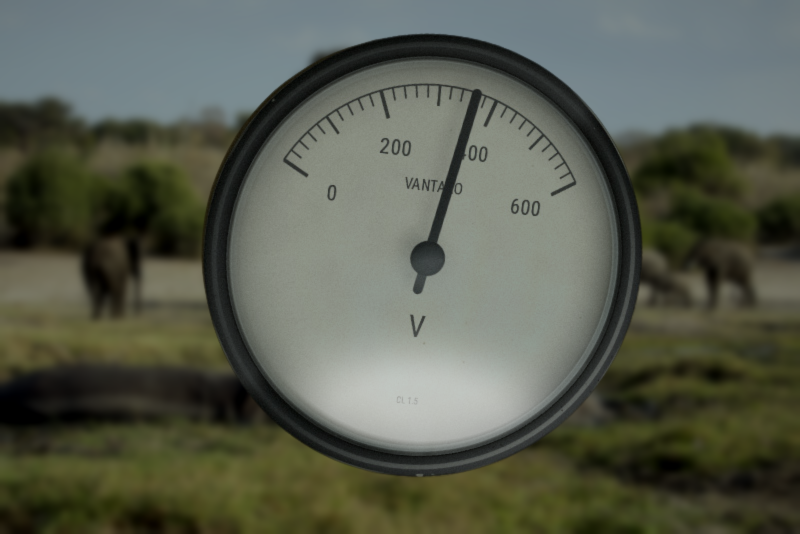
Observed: 360 (V)
